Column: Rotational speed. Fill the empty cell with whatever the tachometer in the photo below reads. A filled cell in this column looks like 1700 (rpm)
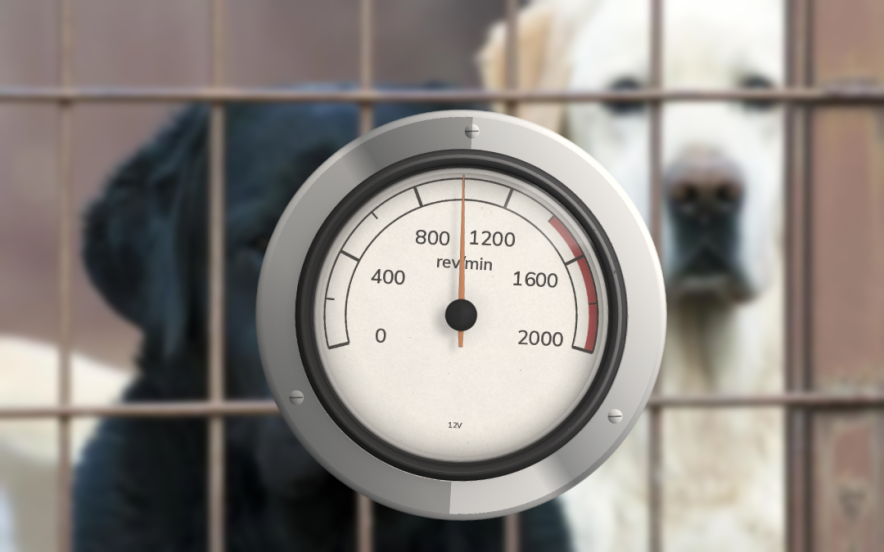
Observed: 1000 (rpm)
